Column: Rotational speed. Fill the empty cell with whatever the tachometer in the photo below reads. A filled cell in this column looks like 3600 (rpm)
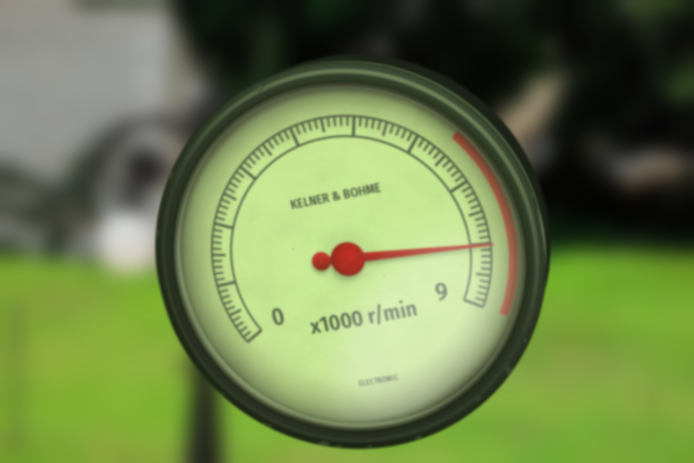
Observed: 8000 (rpm)
